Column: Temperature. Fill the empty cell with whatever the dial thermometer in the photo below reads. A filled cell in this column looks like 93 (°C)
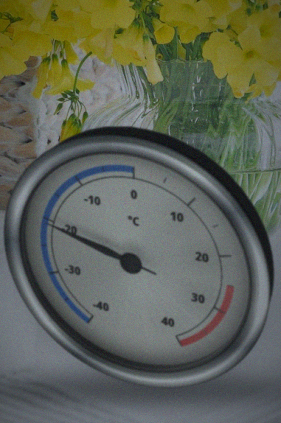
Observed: -20 (°C)
